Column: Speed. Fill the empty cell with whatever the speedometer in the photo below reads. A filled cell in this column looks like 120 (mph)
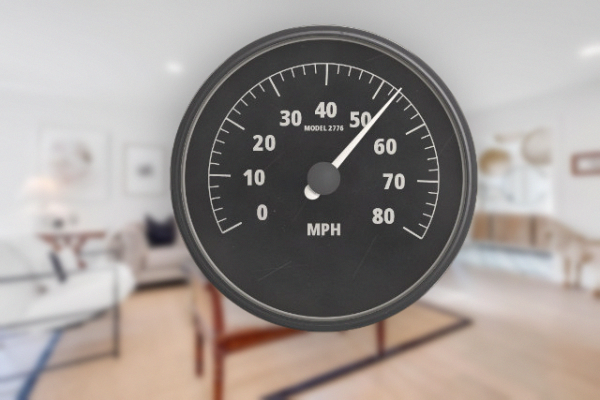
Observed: 53 (mph)
